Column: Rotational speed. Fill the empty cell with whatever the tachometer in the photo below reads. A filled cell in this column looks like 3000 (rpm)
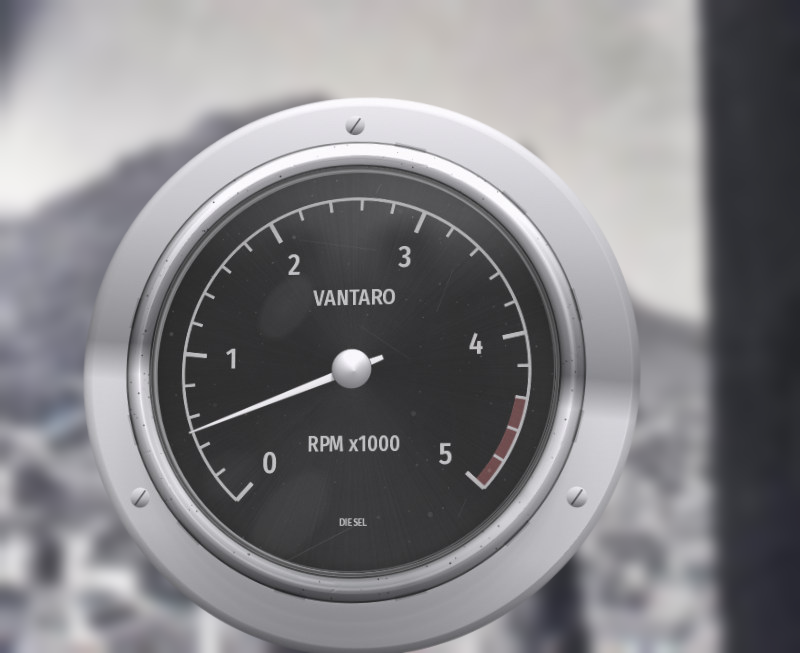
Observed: 500 (rpm)
